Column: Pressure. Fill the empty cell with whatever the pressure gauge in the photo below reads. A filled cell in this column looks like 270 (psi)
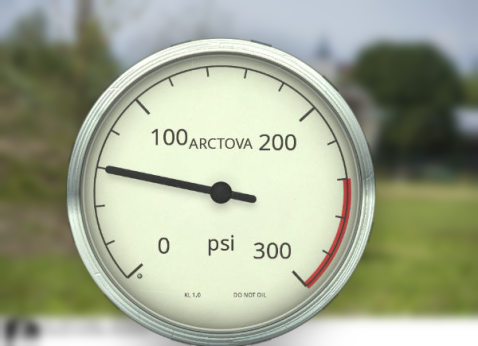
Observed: 60 (psi)
